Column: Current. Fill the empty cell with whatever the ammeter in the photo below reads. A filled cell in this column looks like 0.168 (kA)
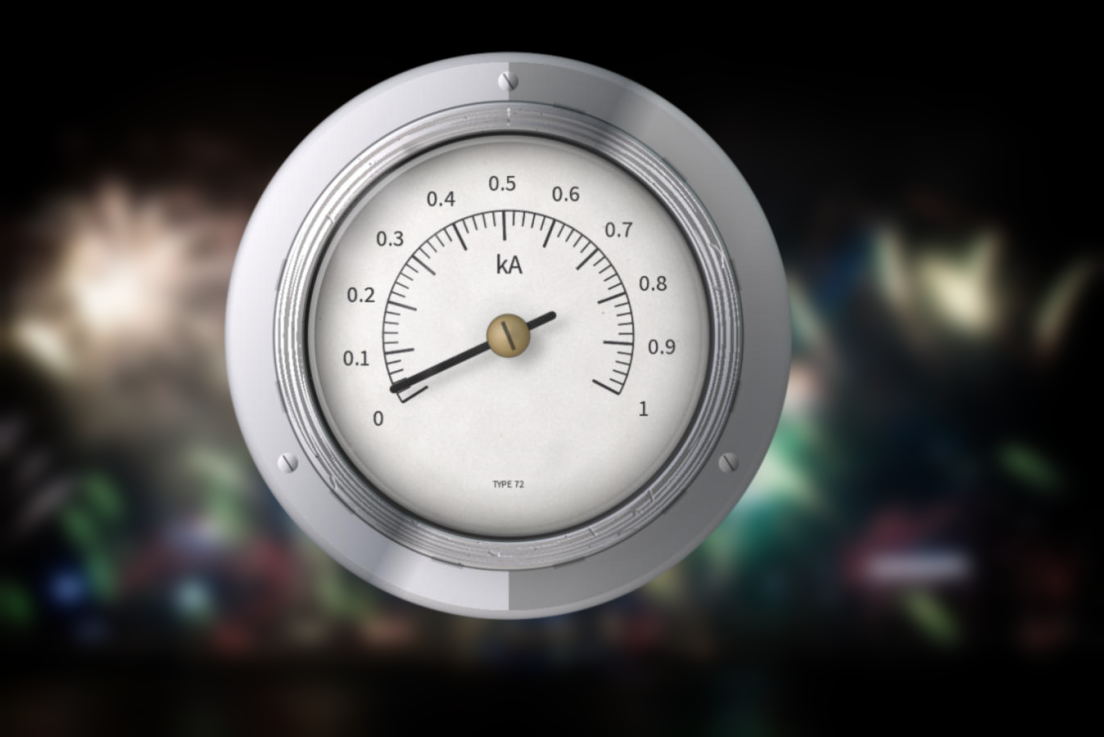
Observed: 0.03 (kA)
